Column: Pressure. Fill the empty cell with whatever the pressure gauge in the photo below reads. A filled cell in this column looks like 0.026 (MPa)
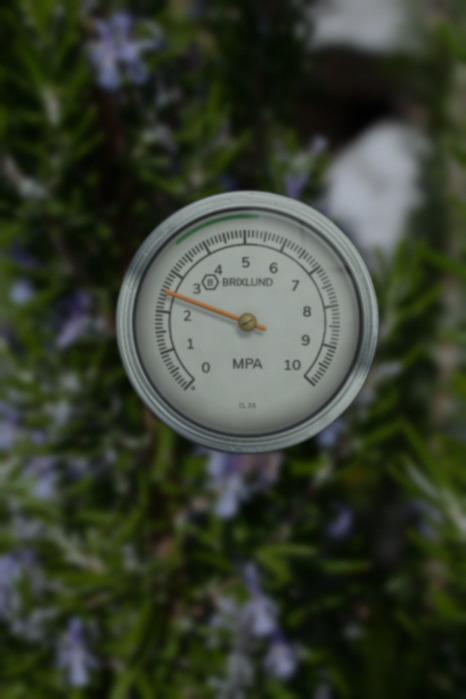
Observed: 2.5 (MPa)
